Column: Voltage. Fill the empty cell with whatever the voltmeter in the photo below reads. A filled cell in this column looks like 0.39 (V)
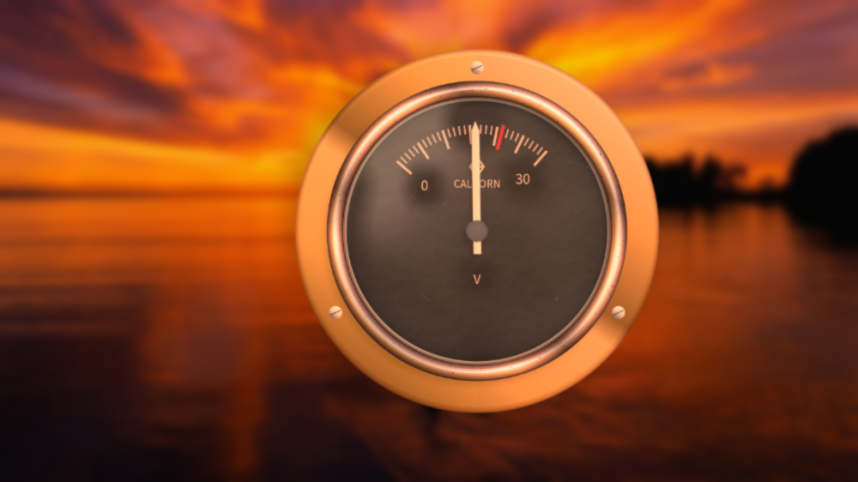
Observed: 16 (V)
